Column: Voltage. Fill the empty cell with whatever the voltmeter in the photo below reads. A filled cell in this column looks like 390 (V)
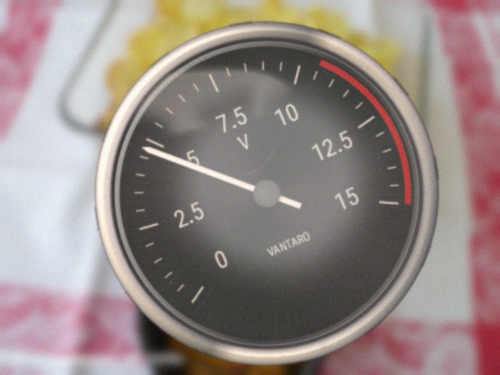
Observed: 4.75 (V)
